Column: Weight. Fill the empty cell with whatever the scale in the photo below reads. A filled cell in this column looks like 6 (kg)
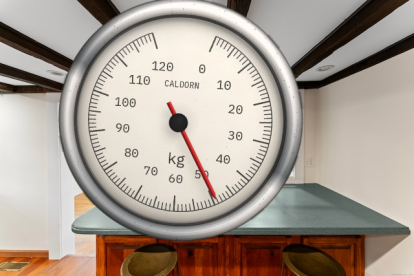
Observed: 49 (kg)
